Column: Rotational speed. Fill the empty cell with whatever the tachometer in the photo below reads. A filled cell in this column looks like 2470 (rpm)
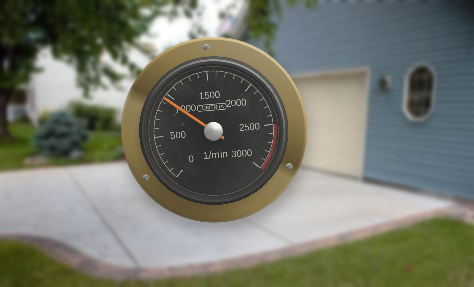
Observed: 950 (rpm)
